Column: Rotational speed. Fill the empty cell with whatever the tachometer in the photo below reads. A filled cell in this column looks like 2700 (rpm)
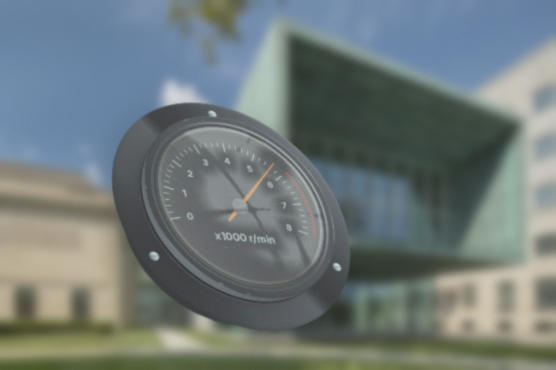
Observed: 5600 (rpm)
